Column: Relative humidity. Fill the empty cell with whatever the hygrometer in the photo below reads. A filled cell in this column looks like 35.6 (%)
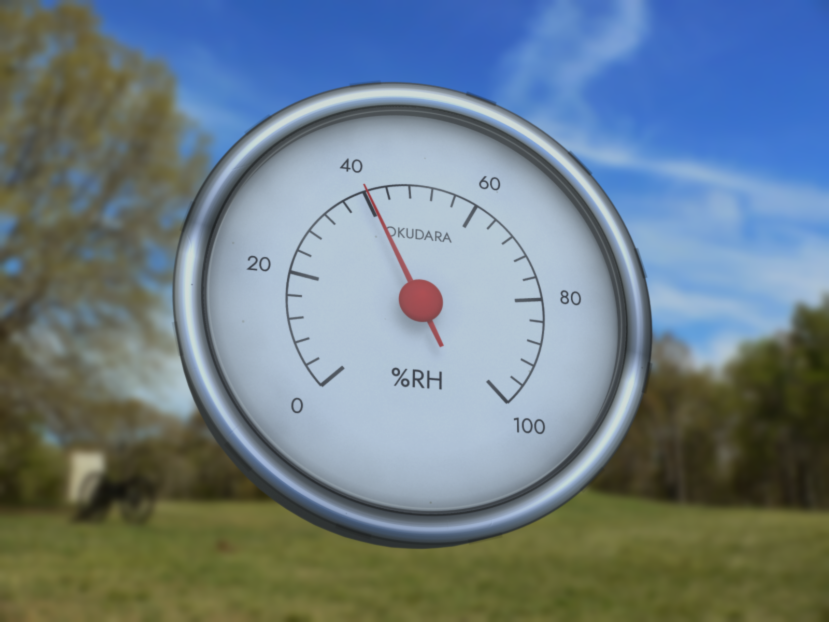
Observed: 40 (%)
